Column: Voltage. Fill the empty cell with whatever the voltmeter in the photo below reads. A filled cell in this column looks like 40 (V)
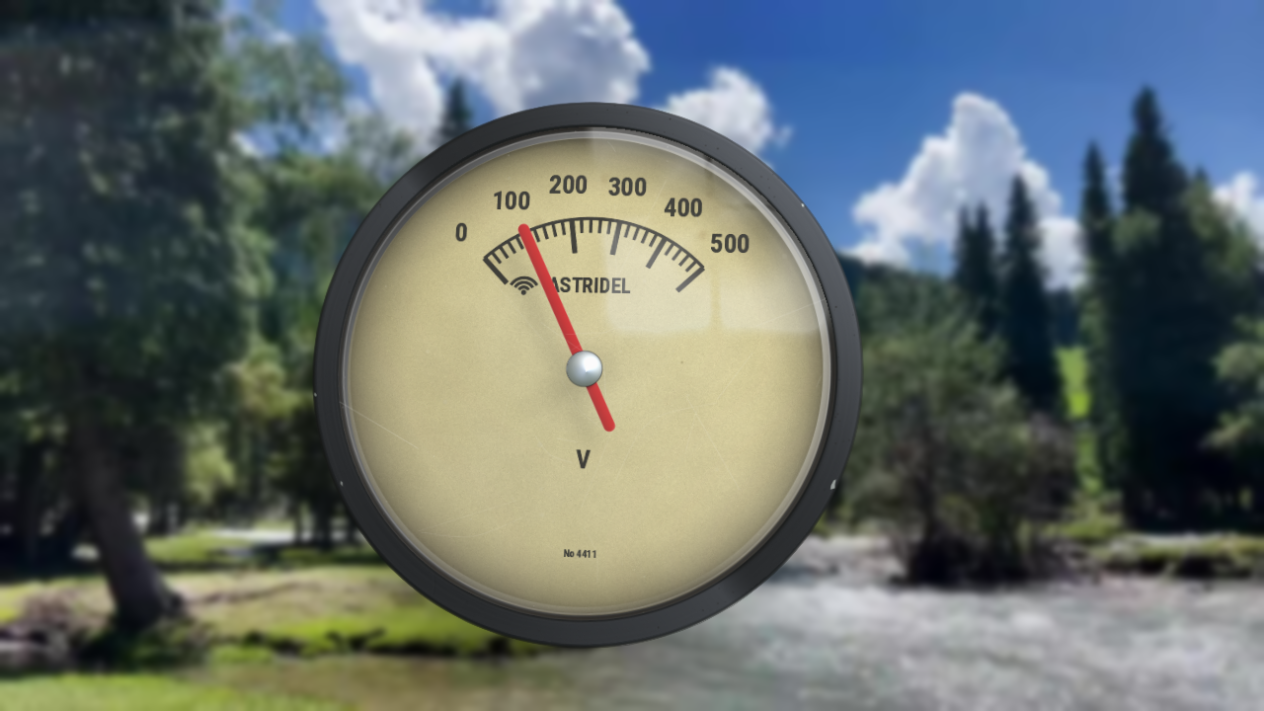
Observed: 100 (V)
